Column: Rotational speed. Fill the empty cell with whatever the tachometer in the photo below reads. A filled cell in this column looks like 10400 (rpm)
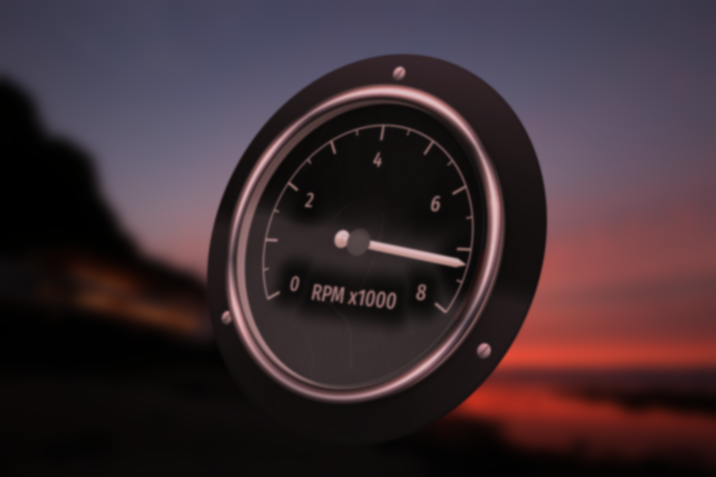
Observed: 7250 (rpm)
